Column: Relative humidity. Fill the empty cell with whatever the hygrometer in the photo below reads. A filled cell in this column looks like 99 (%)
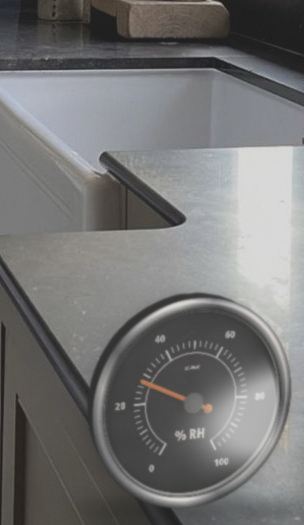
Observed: 28 (%)
